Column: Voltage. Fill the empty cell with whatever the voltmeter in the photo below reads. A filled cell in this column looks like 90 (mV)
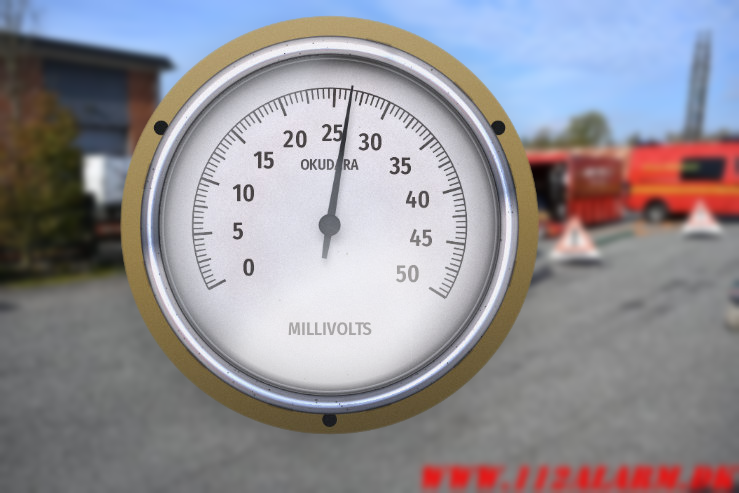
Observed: 26.5 (mV)
